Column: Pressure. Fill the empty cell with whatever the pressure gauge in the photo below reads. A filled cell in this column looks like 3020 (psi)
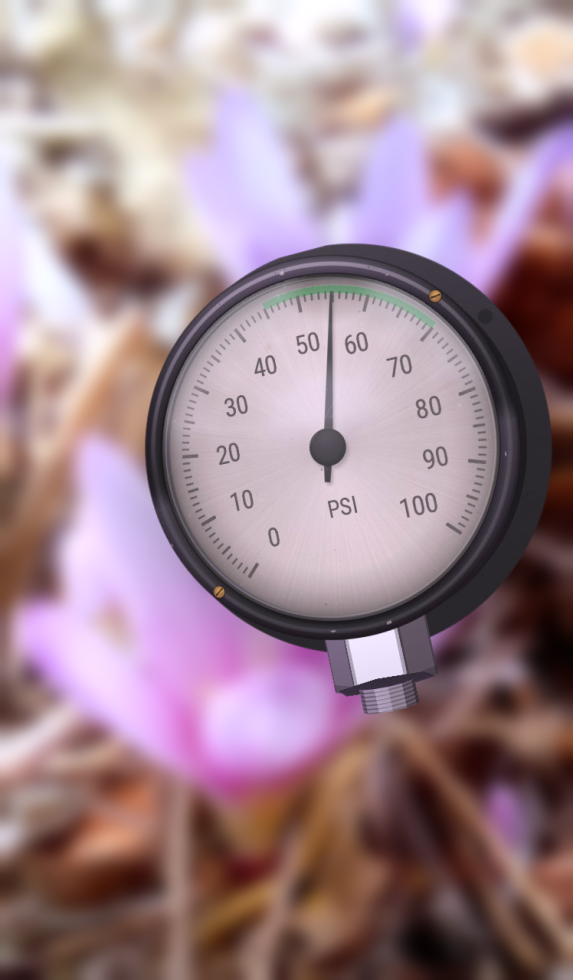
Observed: 55 (psi)
